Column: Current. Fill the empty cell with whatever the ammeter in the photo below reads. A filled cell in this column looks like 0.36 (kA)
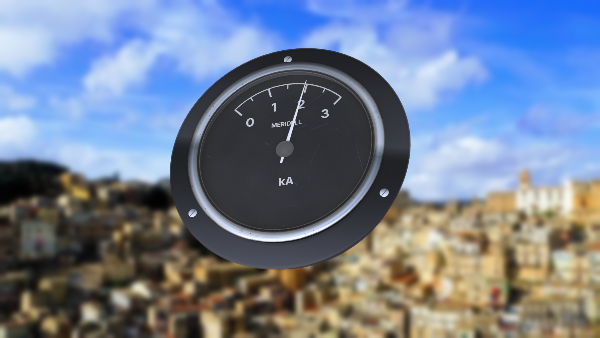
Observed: 2 (kA)
